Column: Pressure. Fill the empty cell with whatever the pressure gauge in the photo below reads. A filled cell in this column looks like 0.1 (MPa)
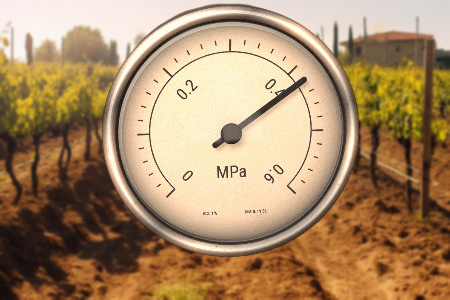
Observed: 0.42 (MPa)
